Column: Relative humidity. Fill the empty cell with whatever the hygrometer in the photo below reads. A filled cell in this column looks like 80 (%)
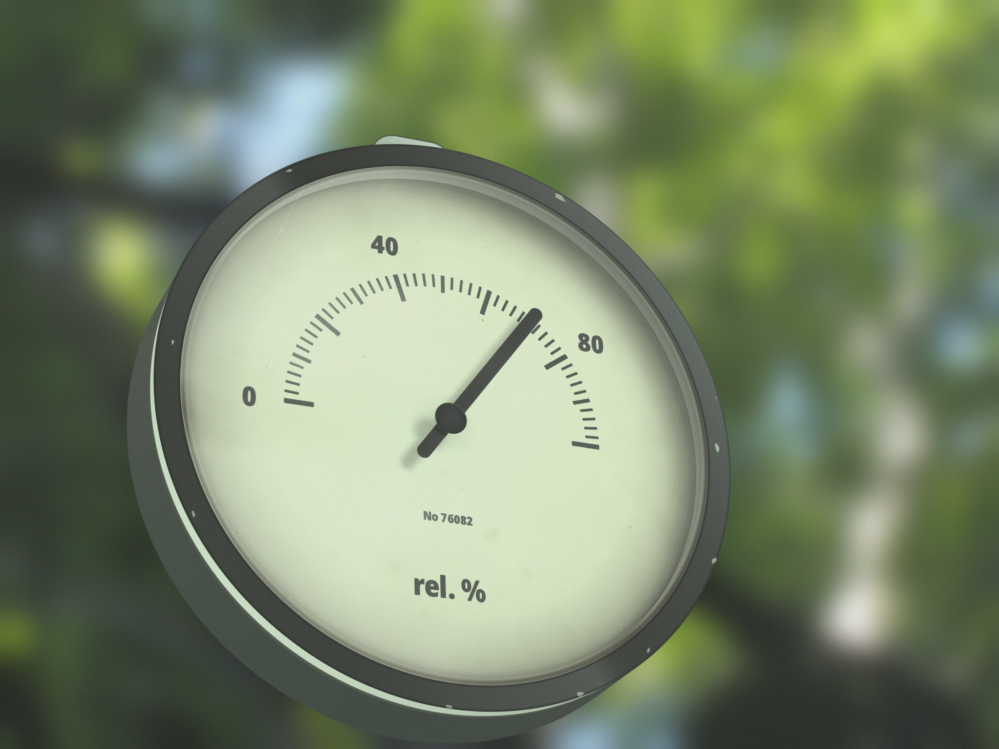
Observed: 70 (%)
